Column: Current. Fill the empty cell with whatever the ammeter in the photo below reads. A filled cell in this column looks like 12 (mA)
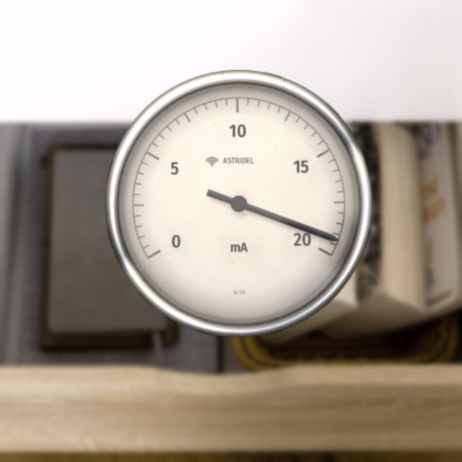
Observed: 19.25 (mA)
